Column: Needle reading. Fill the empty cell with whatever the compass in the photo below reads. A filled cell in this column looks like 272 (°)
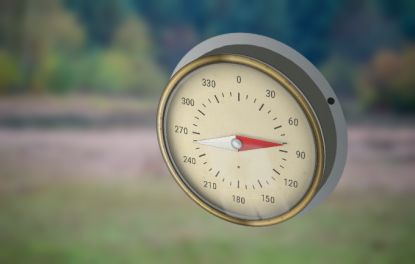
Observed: 80 (°)
